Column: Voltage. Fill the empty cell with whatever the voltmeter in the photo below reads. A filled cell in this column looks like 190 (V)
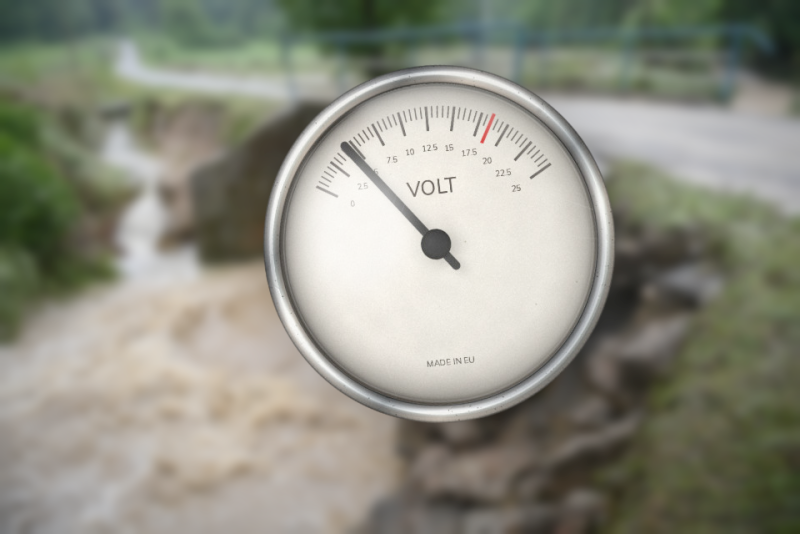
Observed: 4.5 (V)
